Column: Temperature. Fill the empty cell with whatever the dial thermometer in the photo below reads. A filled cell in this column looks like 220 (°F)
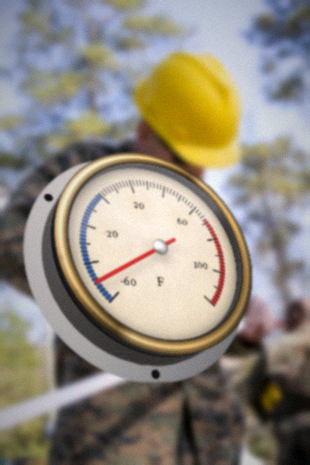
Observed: -50 (°F)
